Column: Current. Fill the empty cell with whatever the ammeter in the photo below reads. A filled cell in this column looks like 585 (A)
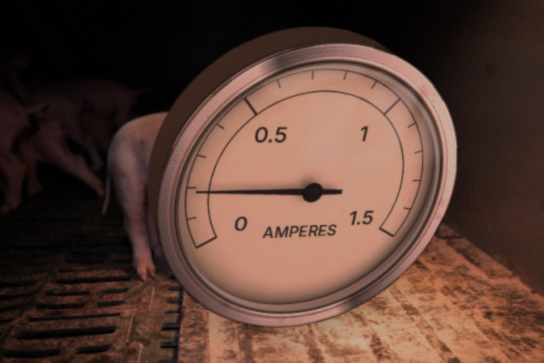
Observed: 0.2 (A)
